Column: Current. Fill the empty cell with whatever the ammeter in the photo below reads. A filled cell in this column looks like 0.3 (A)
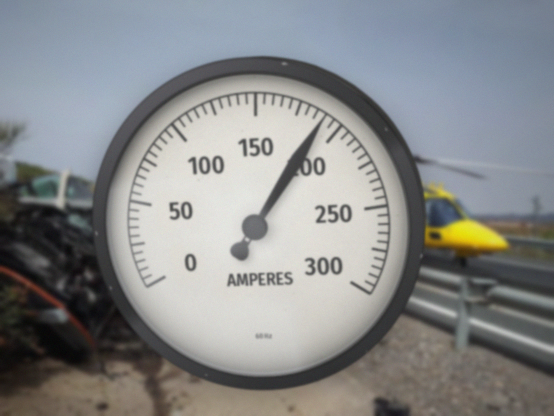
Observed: 190 (A)
